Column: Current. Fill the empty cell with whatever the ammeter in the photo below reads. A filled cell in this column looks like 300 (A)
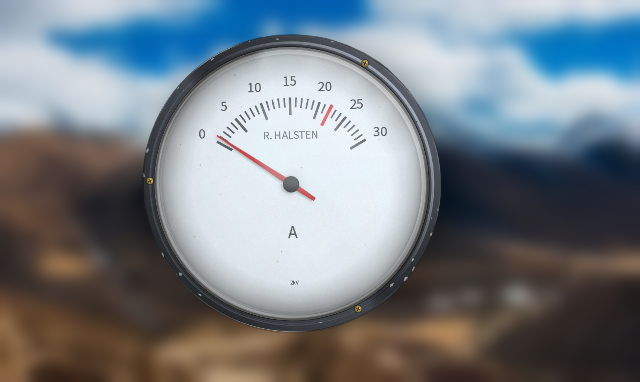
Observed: 1 (A)
